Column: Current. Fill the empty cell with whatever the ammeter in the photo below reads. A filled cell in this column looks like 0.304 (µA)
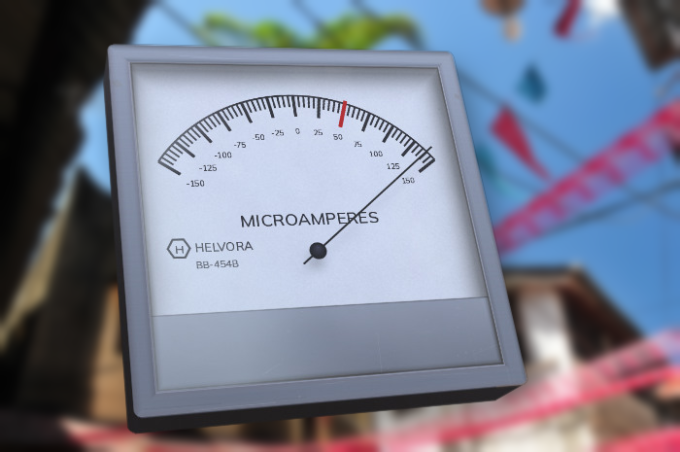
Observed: 140 (µA)
